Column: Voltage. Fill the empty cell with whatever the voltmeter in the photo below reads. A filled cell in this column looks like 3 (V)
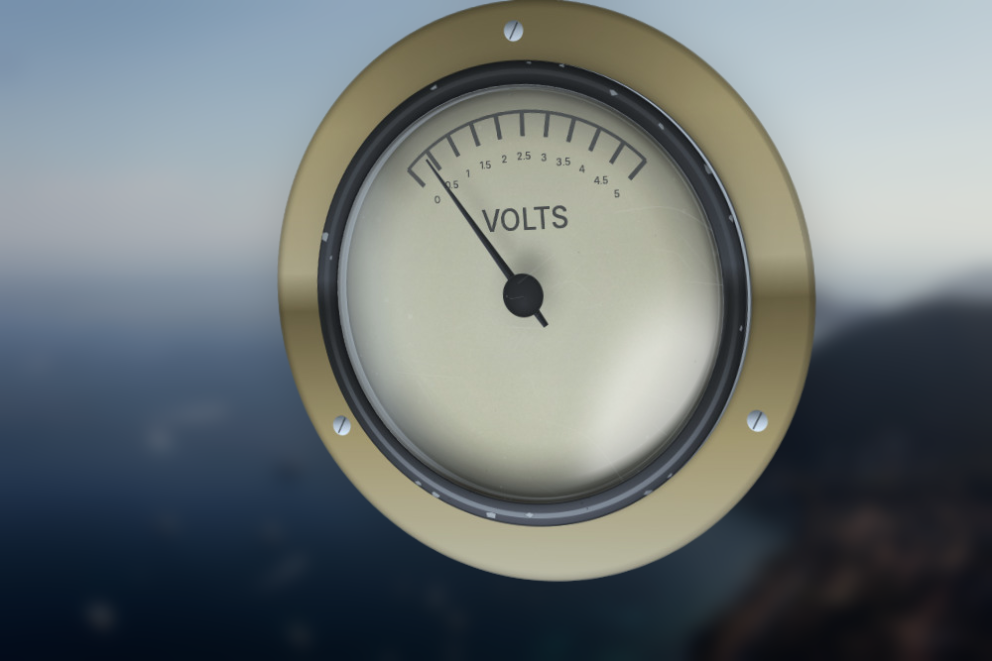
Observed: 0.5 (V)
